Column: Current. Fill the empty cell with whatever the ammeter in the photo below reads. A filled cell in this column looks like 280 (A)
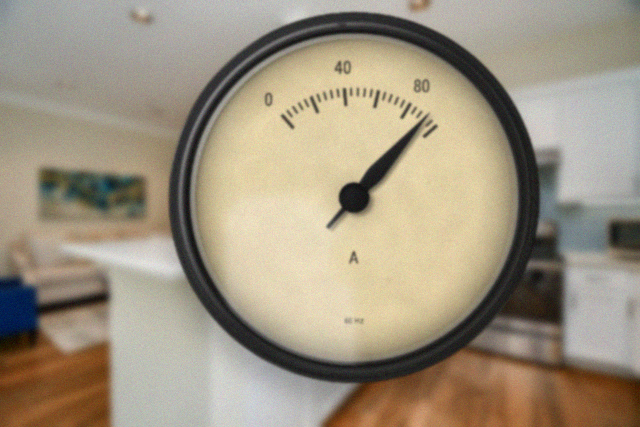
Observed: 92 (A)
